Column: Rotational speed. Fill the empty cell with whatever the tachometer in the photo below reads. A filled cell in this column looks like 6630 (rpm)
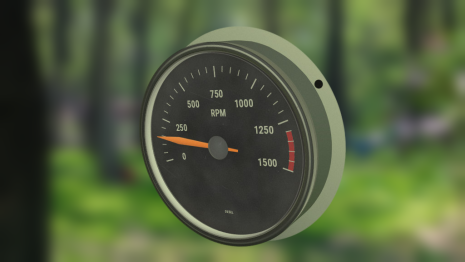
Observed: 150 (rpm)
